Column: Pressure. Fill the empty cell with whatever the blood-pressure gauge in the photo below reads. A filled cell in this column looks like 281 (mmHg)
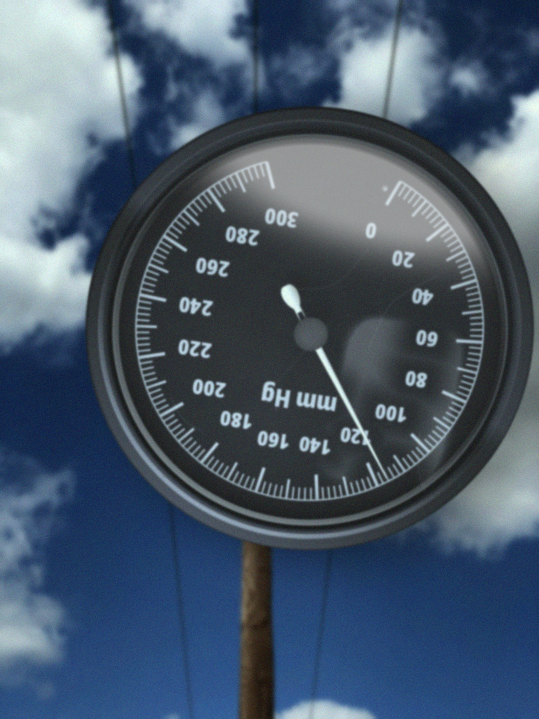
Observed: 116 (mmHg)
